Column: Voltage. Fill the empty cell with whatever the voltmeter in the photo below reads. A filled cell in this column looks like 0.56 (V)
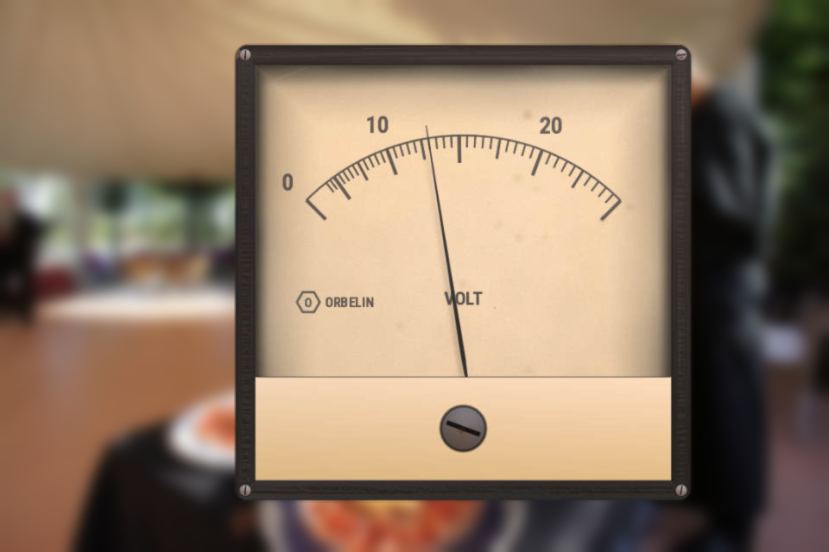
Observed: 13 (V)
